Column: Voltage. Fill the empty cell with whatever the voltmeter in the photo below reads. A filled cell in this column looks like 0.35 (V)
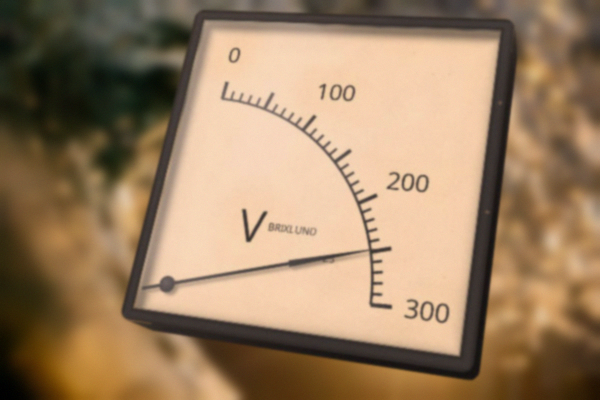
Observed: 250 (V)
